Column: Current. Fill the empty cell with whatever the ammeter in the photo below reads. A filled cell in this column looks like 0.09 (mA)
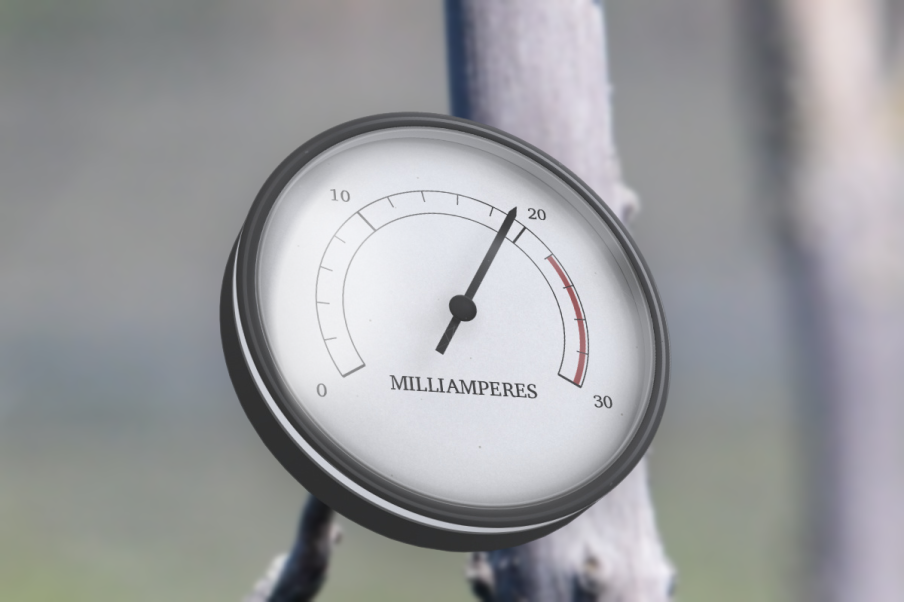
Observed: 19 (mA)
